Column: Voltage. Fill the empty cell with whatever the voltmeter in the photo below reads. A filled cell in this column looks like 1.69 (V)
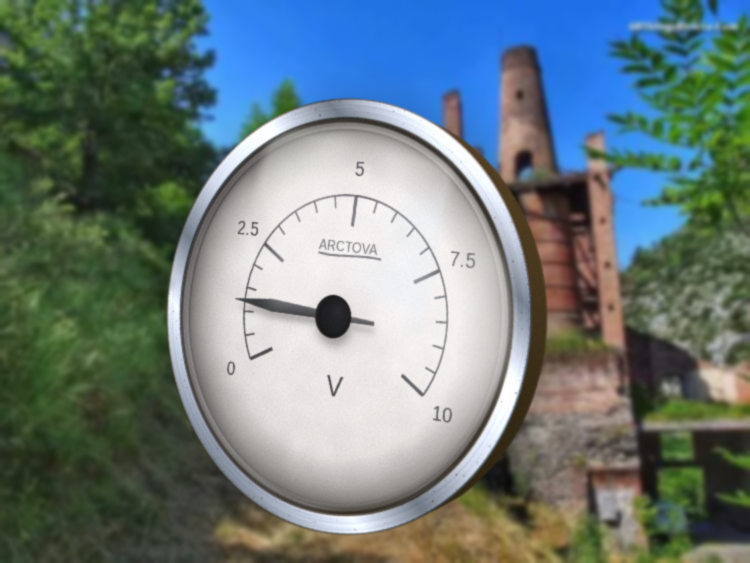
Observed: 1.25 (V)
